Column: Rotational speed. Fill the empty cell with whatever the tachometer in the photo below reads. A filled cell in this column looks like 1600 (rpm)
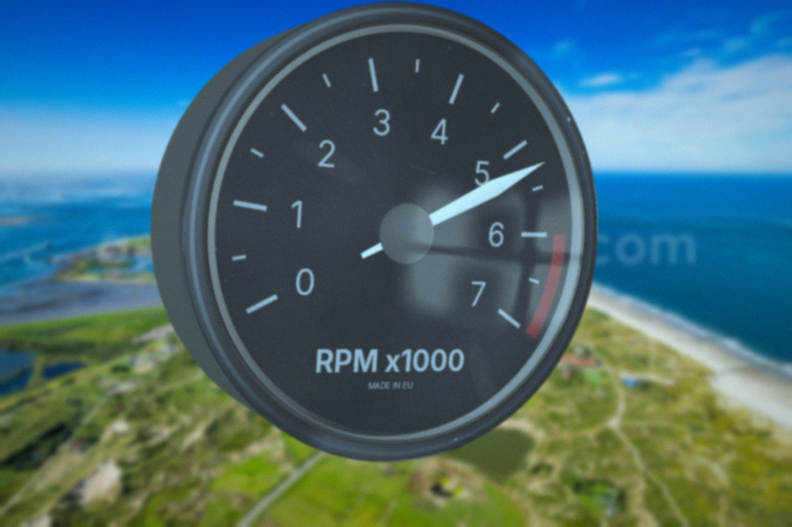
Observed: 5250 (rpm)
